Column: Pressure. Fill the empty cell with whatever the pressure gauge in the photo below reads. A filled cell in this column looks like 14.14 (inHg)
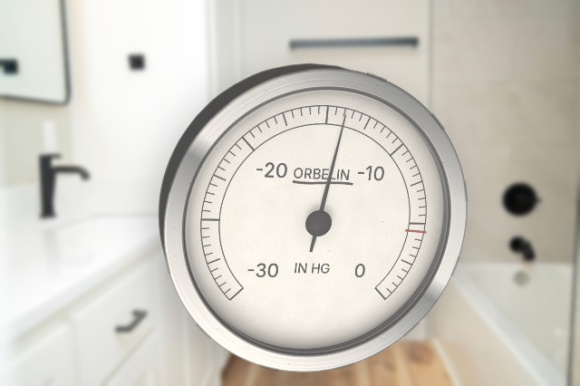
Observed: -14 (inHg)
